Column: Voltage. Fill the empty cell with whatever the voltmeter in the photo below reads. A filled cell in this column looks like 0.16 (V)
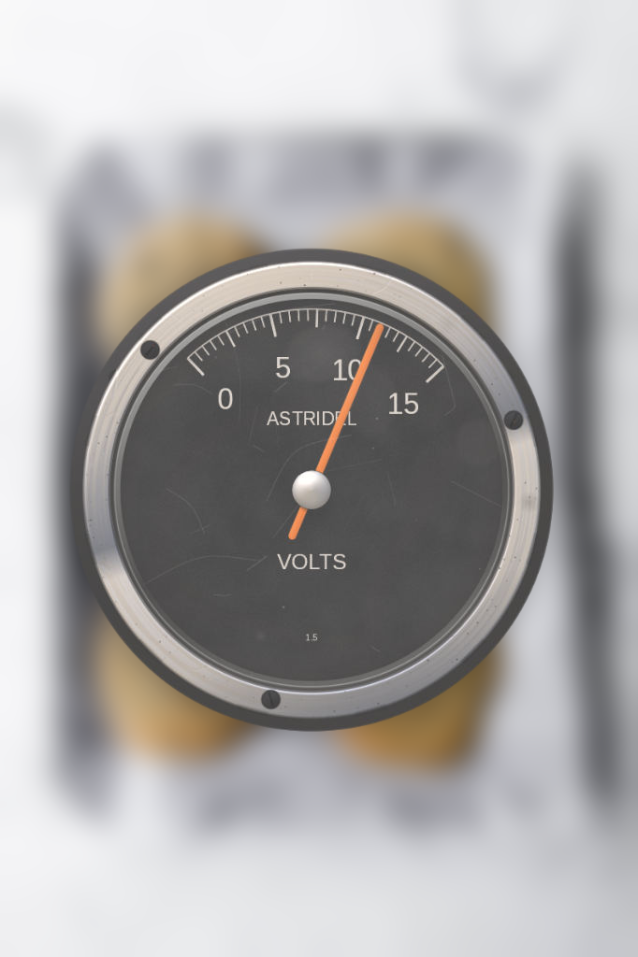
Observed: 11 (V)
